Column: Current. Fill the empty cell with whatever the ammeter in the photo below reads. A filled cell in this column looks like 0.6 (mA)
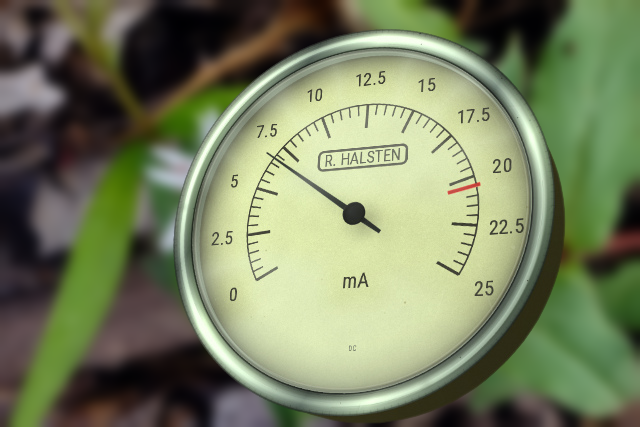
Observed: 6.75 (mA)
